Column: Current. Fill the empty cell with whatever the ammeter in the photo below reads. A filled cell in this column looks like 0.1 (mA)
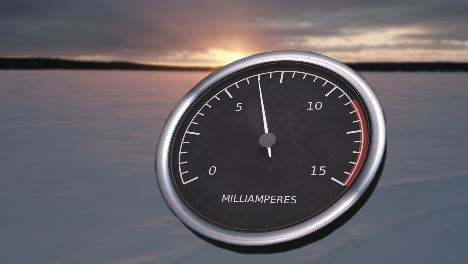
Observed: 6.5 (mA)
